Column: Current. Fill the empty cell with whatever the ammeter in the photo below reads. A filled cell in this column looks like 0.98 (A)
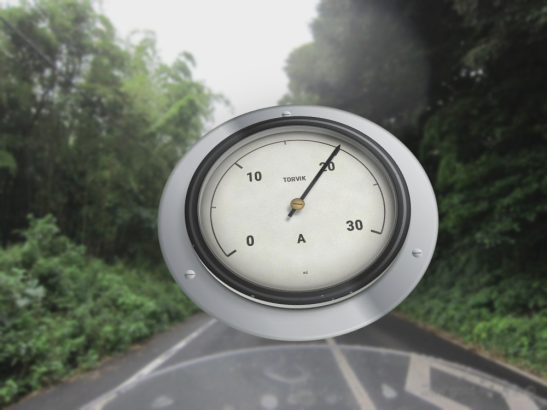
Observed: 20 (A)
